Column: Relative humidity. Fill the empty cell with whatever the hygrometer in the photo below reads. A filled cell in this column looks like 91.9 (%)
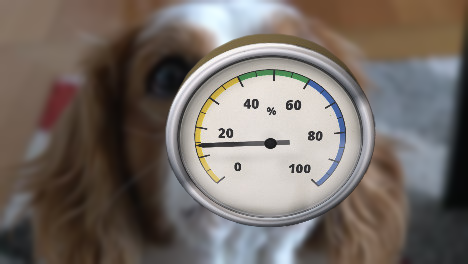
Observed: 15 (%)
